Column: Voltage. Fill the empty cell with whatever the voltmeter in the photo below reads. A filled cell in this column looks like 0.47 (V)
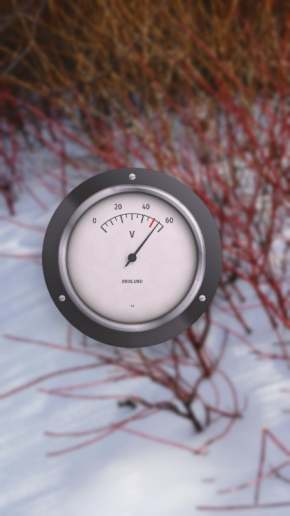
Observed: 55 (V)
